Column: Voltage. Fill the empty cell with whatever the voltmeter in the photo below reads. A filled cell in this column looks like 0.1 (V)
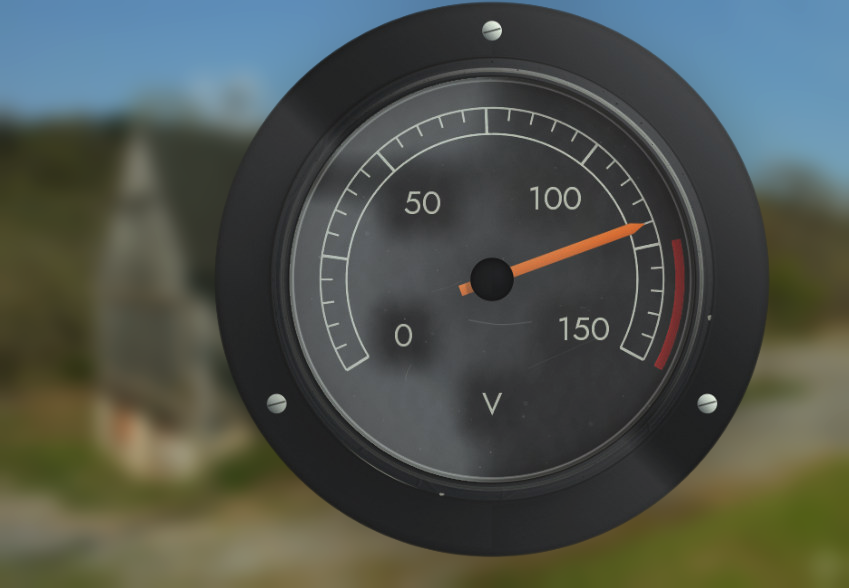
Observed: 120 (V)
